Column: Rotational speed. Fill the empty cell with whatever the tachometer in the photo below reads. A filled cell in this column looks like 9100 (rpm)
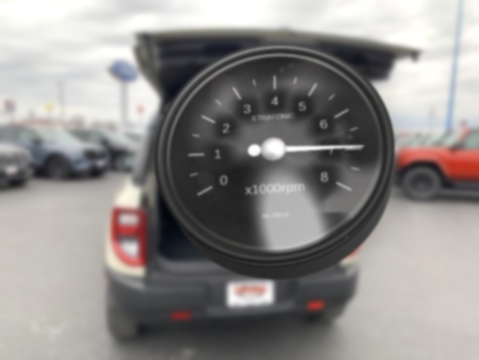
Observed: 7000 (rpm)
